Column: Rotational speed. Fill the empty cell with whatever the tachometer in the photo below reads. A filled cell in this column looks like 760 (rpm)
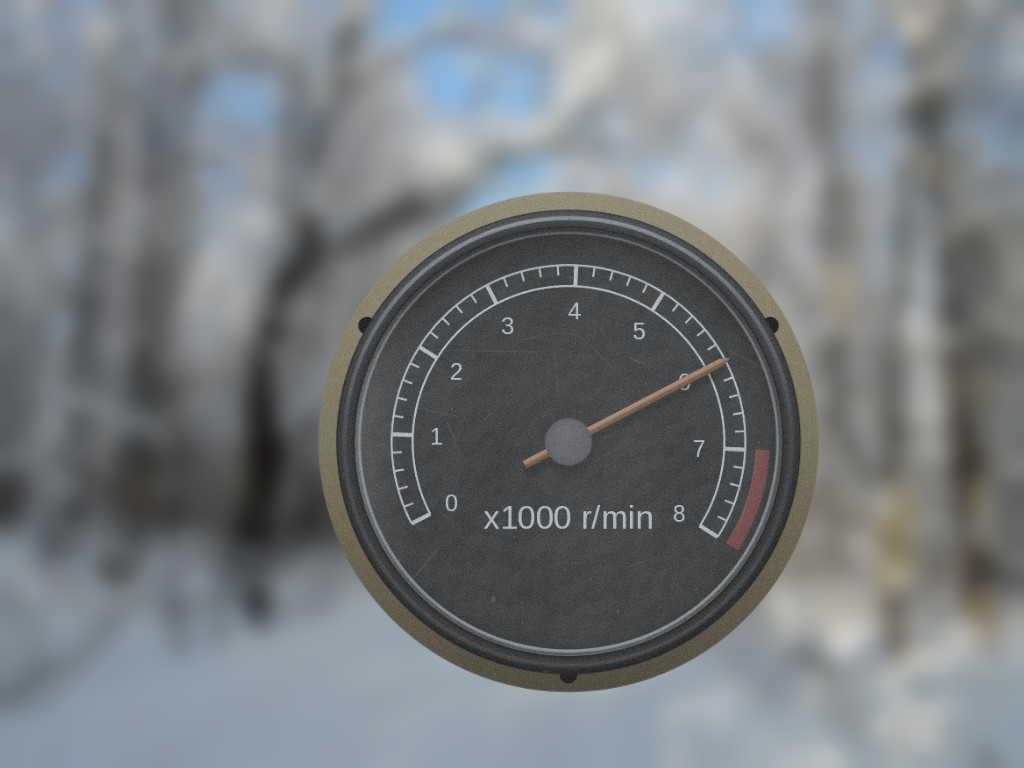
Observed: 6000 (rpm)
